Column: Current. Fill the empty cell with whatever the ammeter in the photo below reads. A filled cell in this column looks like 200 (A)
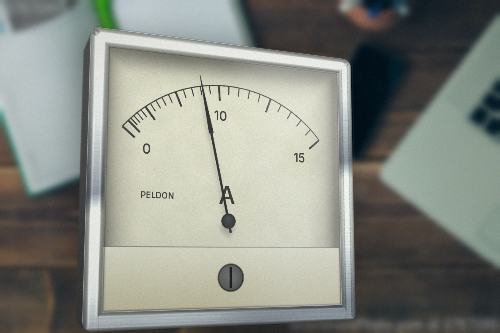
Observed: 9 (A)
